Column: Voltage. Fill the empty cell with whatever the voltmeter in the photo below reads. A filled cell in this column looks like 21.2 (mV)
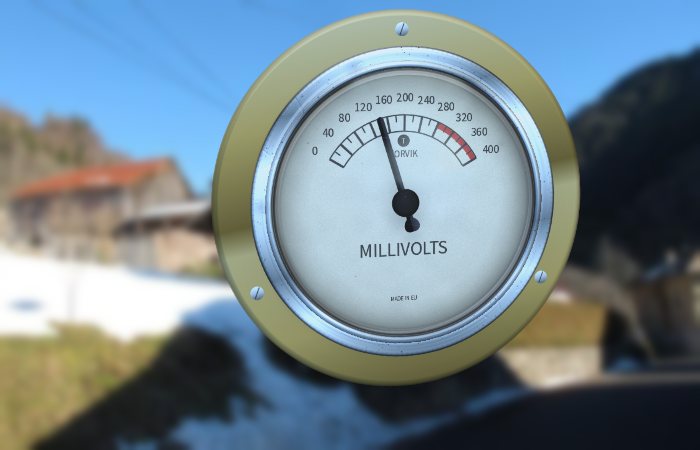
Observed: 140 (mV)
